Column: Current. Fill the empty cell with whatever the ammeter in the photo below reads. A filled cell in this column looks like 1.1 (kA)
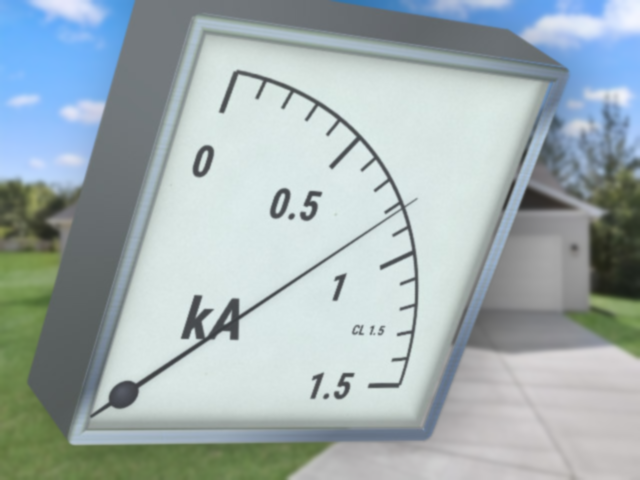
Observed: 0.8 (kA)
